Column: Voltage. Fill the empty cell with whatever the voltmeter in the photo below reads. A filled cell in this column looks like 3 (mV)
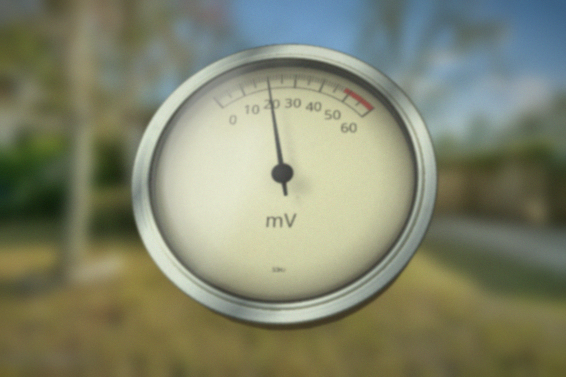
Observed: 20 (mV)
